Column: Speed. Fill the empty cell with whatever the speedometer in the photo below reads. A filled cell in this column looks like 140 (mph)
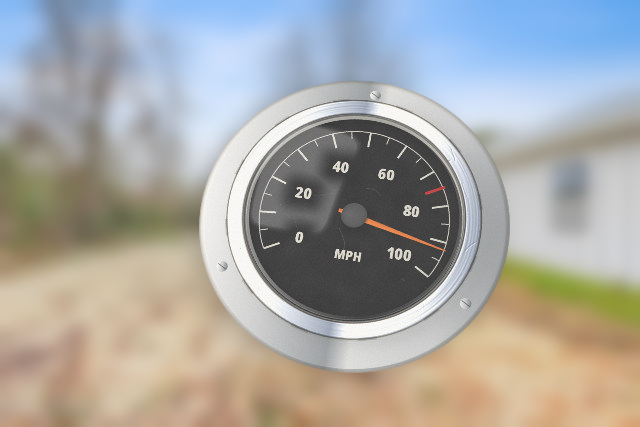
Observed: 92.5 (mph)
